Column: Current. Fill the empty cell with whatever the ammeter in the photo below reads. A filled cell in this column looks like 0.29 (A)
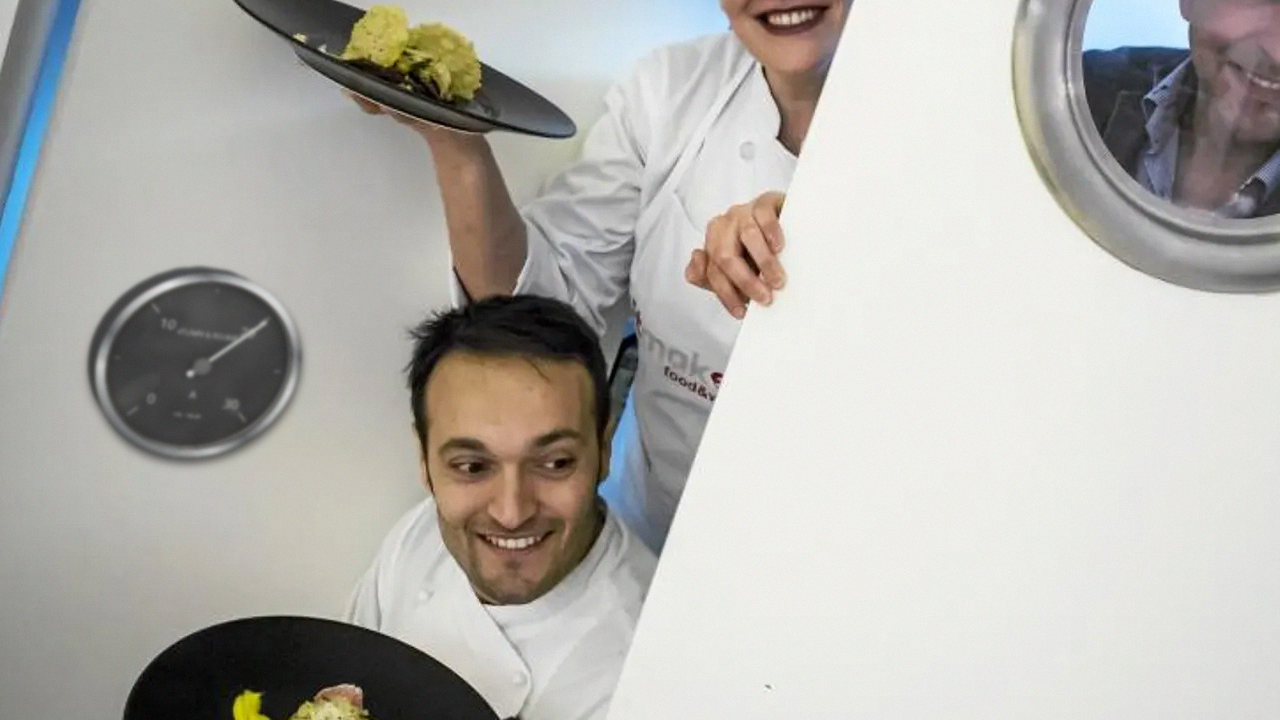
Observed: 20 (A)
